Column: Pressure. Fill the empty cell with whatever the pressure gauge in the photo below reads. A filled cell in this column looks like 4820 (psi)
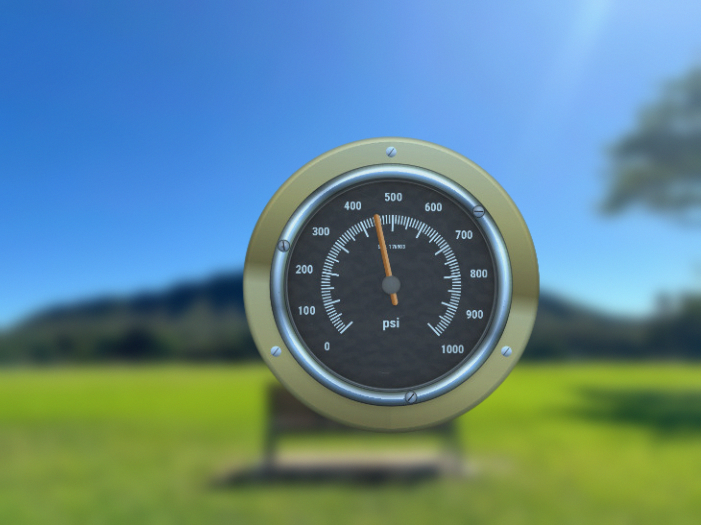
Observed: 450 (psi)
